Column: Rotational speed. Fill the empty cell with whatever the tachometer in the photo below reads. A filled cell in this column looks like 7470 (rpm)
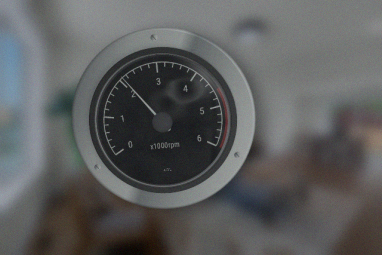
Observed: 2100 (rpm)
